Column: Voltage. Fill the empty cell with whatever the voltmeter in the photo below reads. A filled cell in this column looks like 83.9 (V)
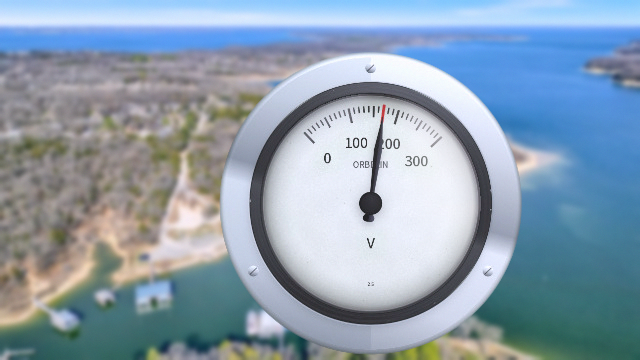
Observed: 170 (V)
